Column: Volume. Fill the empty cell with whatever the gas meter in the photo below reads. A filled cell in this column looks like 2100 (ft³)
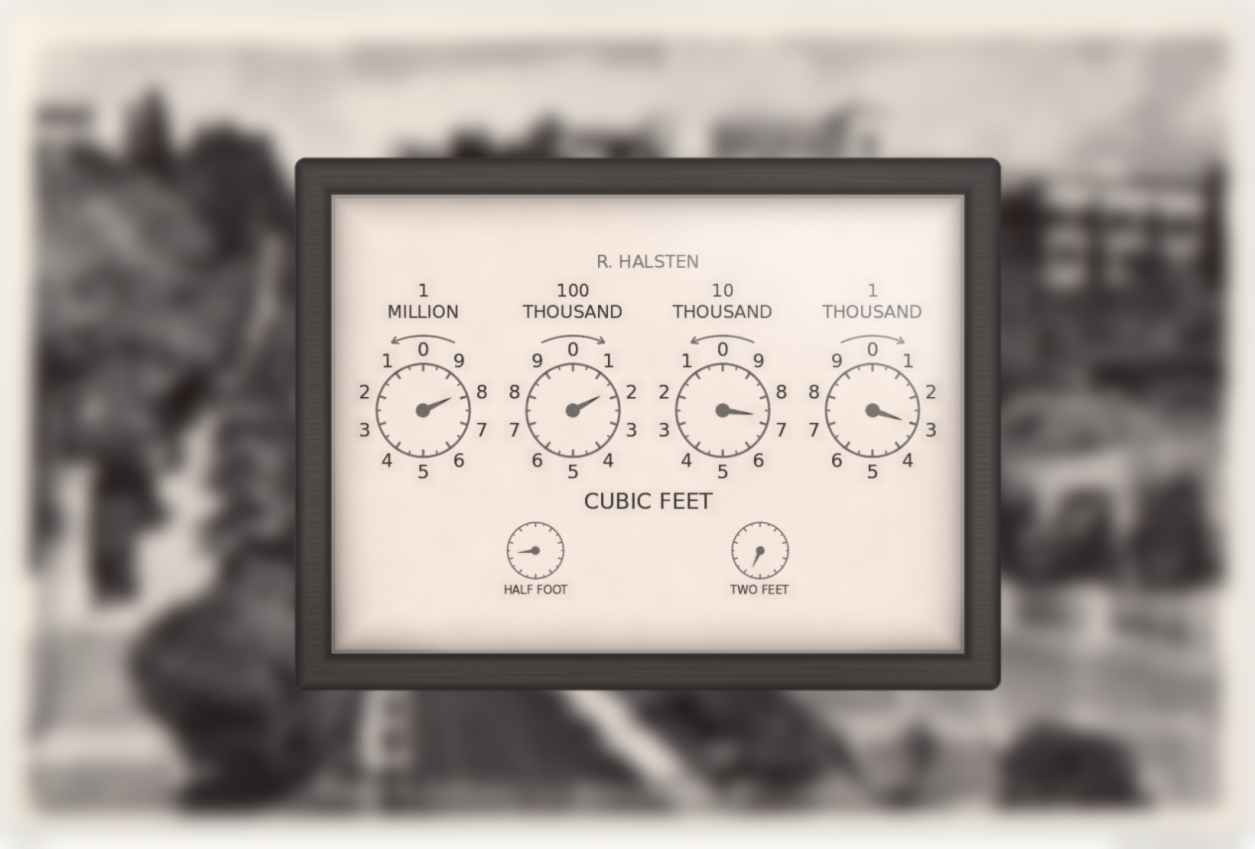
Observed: 817300 (ft³)
